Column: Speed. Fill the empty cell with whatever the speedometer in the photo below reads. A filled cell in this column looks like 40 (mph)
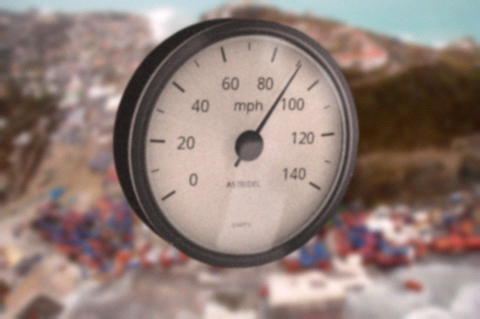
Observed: 90 (mph)
